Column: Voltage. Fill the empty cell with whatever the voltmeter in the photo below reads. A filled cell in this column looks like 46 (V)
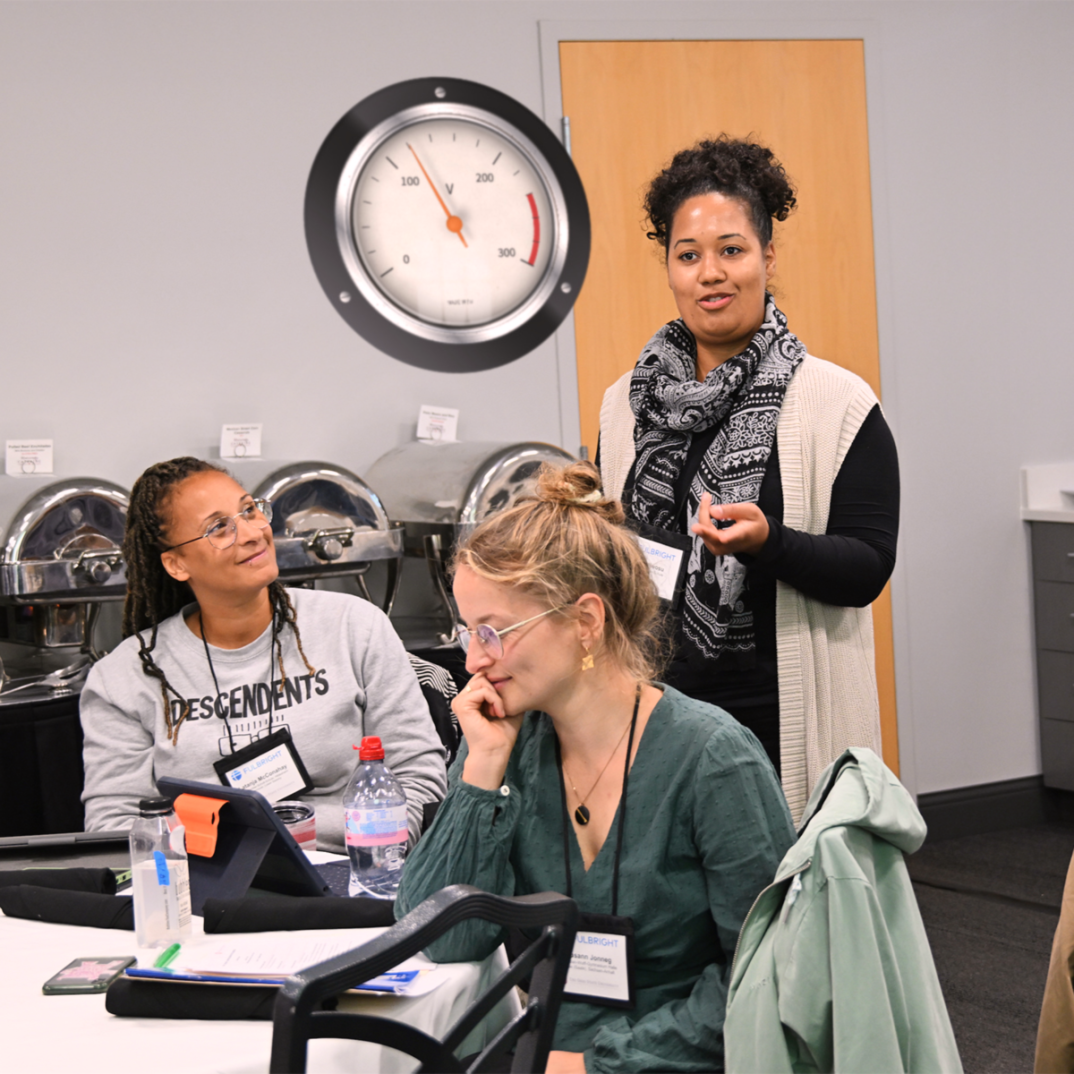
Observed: 120 (V)
